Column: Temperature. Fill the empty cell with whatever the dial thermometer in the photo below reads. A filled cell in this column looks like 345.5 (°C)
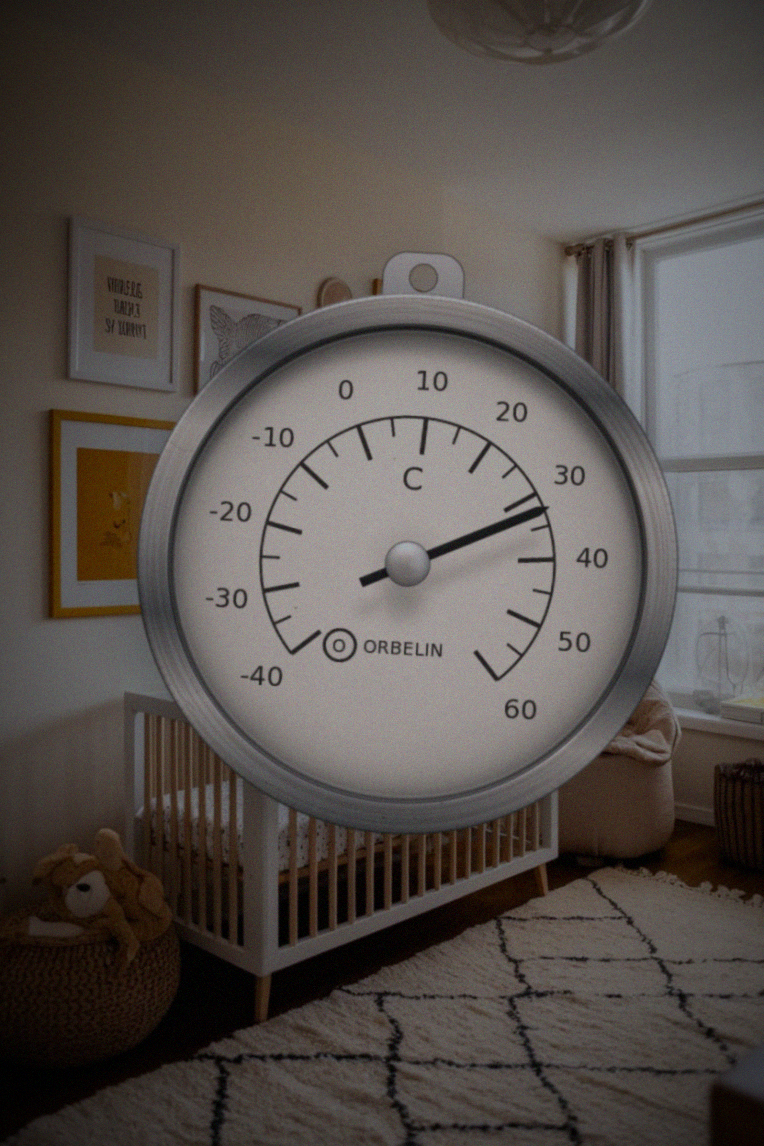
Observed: 32.5 (°C)
